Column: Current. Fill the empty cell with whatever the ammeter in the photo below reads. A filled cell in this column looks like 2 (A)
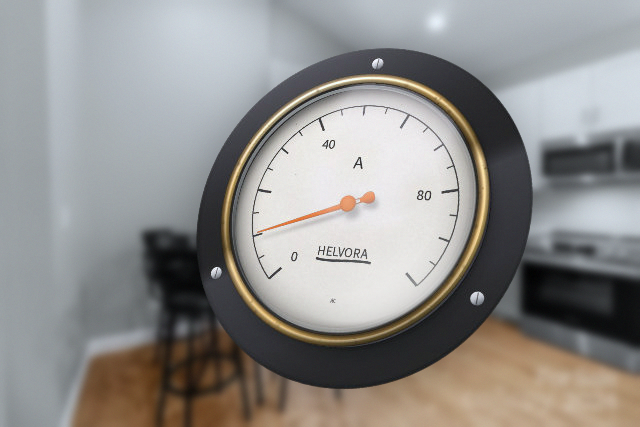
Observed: 10 (A)
